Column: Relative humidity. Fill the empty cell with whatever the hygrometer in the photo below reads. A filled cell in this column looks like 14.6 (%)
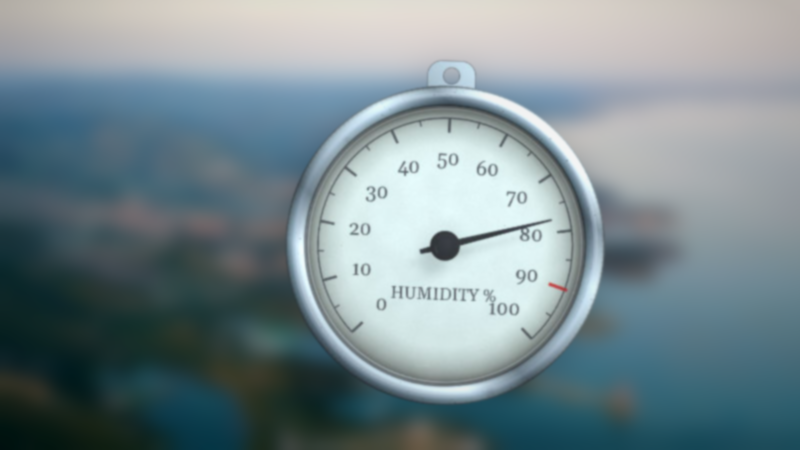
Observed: 77.5 (%)
